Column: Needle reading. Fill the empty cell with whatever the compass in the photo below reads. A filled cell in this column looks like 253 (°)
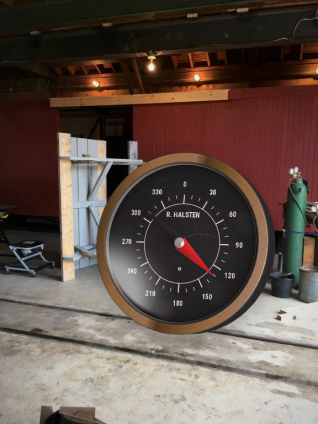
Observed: 130 (°)
